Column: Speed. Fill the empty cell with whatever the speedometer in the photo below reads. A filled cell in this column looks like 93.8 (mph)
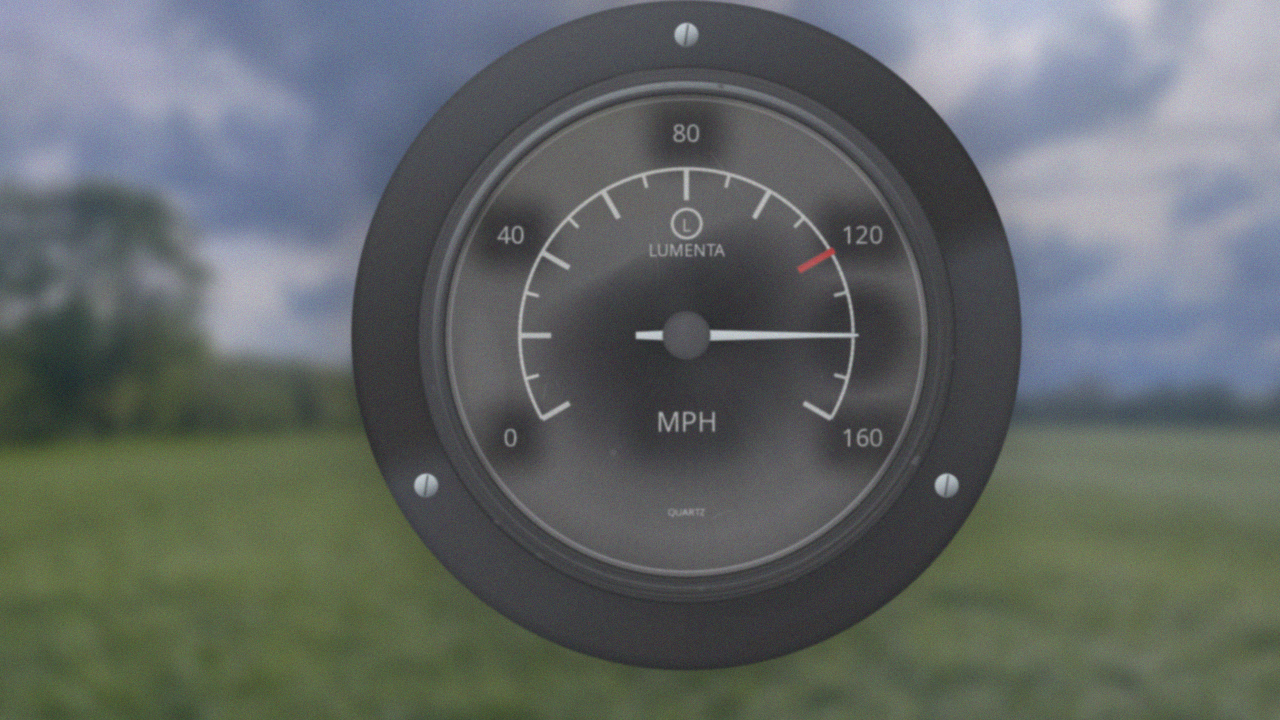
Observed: 140 (mph)
